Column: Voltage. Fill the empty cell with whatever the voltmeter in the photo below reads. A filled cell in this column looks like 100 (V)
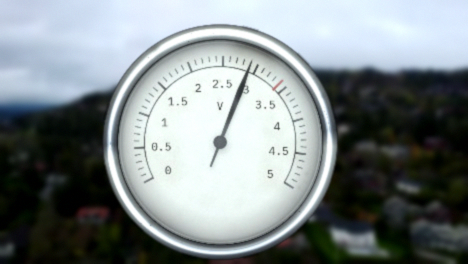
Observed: 2.9 (V)
